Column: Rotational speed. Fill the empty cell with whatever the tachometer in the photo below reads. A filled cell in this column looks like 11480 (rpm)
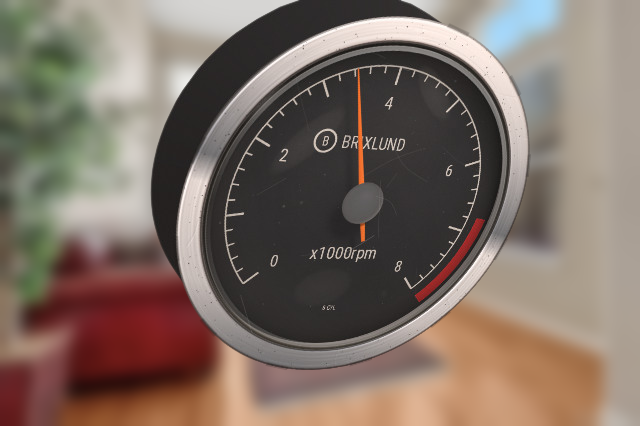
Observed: 3400 (rpm)
